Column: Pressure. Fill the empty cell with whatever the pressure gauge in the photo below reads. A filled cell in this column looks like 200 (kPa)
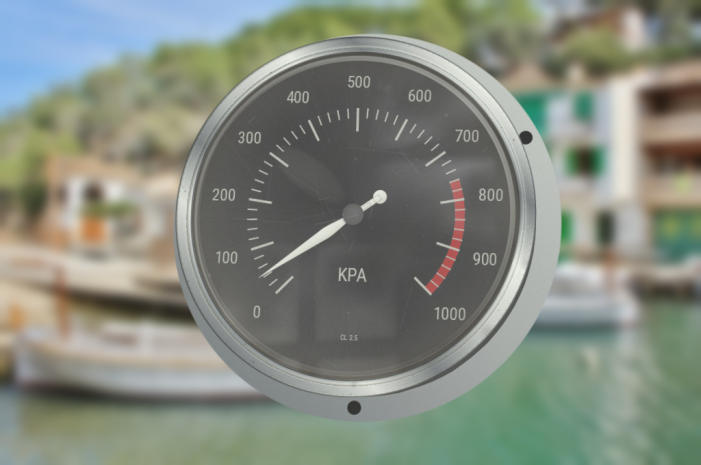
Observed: 40 (kPa)
